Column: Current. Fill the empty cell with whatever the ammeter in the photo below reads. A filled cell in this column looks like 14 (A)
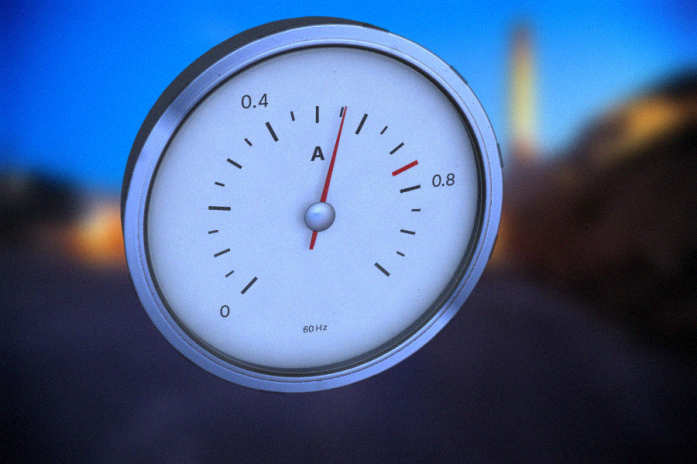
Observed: 0.55 (A)
